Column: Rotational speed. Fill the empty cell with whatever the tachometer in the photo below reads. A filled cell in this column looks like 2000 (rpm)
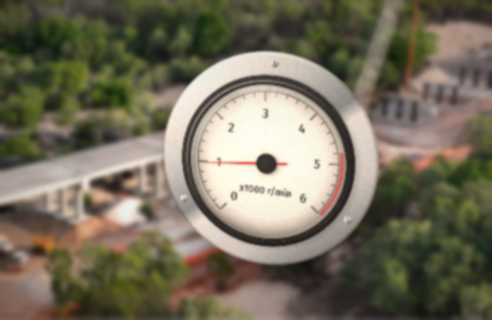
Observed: 1000 (rpm)
